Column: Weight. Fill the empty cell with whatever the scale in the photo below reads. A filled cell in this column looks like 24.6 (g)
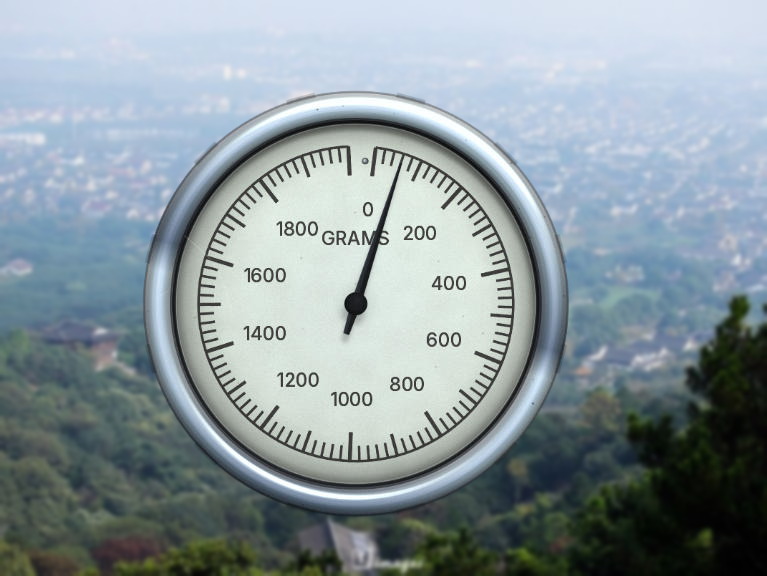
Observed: 60 (g)
